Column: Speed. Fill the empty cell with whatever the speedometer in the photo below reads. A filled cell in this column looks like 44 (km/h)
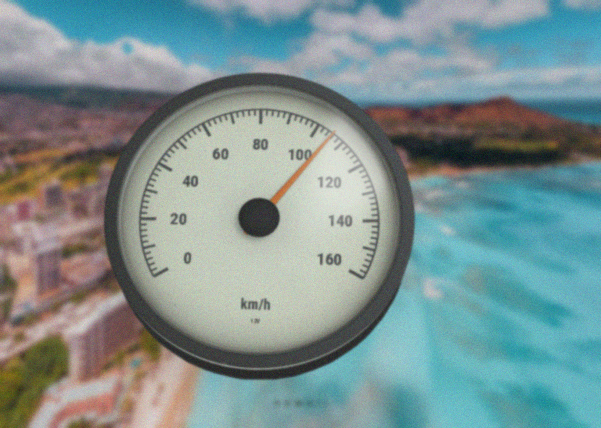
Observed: 106 (km/h)
